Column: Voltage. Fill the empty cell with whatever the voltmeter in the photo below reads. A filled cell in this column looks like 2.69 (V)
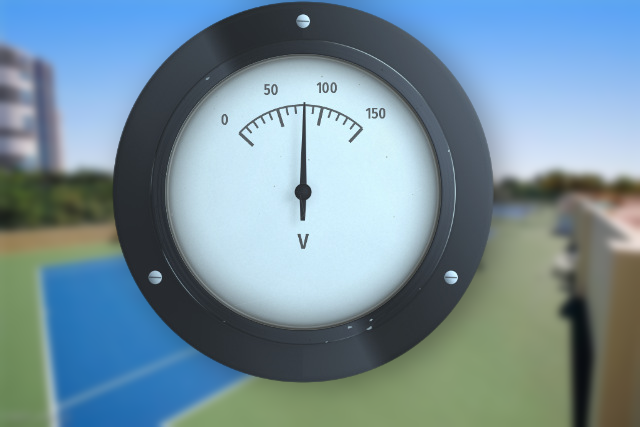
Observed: 80 (V)
